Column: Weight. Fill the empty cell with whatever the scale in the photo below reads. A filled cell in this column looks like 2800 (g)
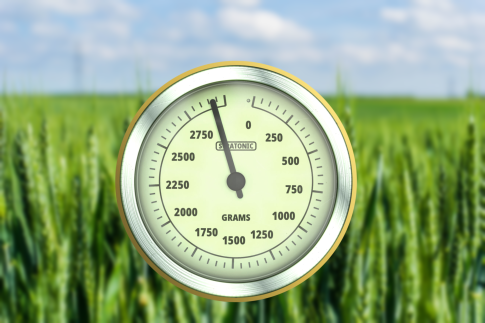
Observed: 2925 (g)
